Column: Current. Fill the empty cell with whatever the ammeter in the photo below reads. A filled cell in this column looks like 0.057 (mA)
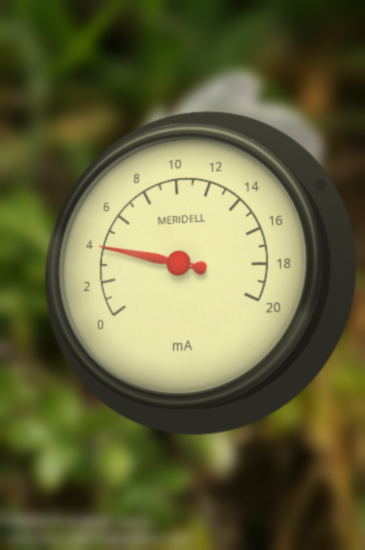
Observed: 4 (mA)
